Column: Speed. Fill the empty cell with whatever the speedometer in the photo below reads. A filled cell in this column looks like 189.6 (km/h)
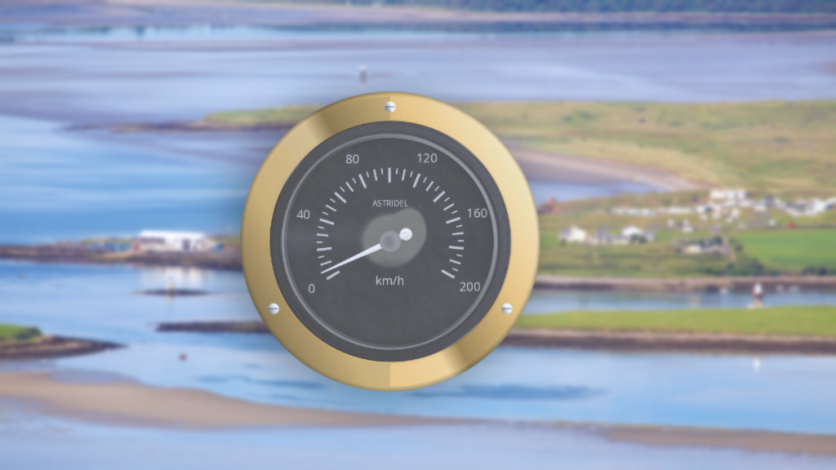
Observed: 5 (km/h)
